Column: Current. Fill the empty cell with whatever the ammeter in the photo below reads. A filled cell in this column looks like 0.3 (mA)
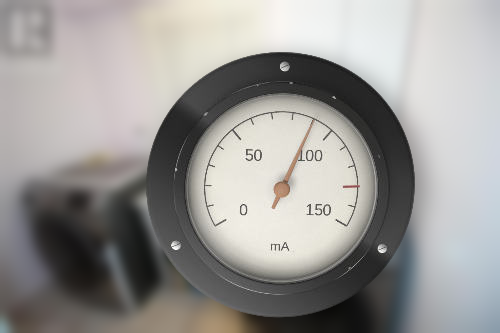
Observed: 90 (mA)
